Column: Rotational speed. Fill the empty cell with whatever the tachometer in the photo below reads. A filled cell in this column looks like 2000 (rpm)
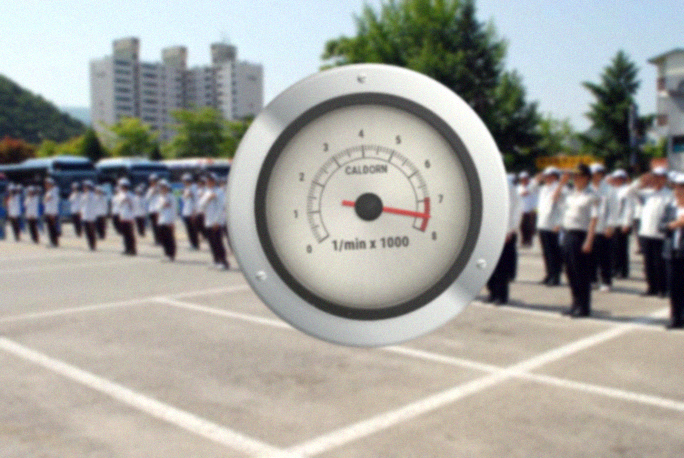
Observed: 7500 (rpm)
